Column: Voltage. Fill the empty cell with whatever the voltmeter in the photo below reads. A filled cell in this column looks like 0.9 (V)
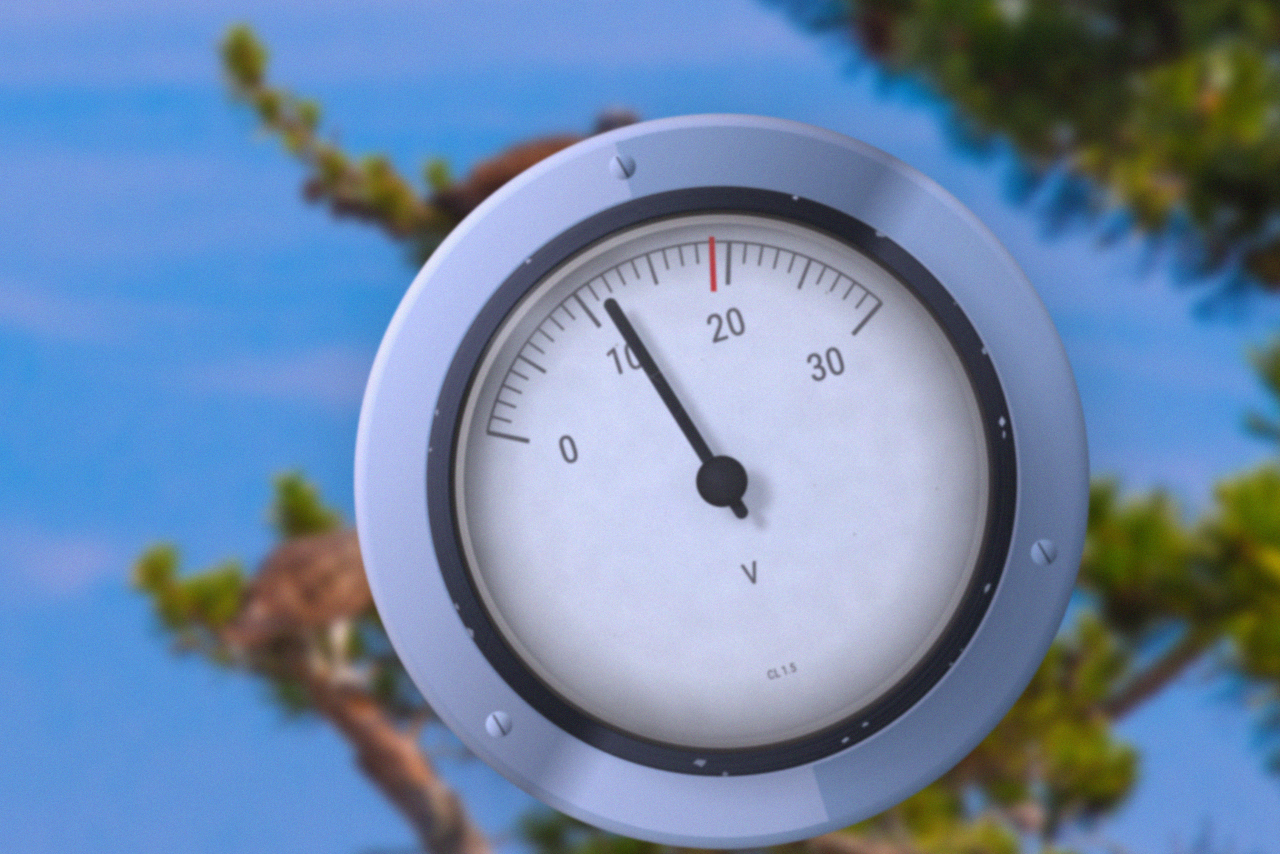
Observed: 11.5 (V)
